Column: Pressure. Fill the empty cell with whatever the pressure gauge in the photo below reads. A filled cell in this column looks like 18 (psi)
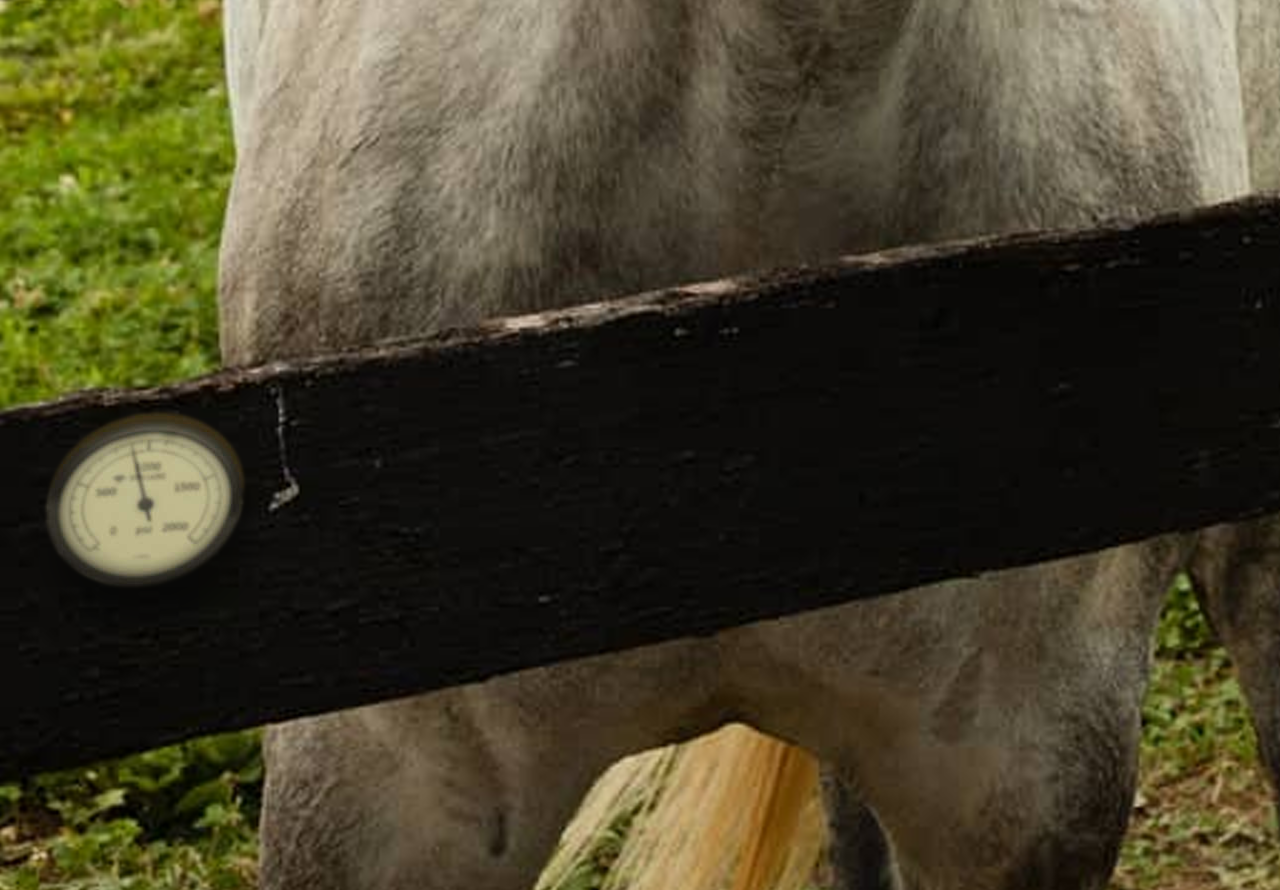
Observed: 900 (psi)
